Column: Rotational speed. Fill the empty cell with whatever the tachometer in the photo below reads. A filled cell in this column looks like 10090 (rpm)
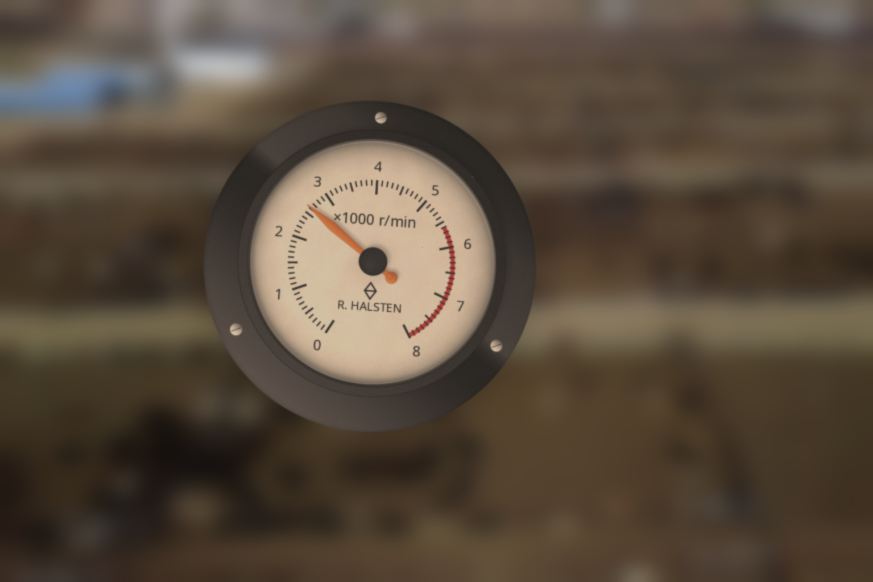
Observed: 2600 (rpm)
